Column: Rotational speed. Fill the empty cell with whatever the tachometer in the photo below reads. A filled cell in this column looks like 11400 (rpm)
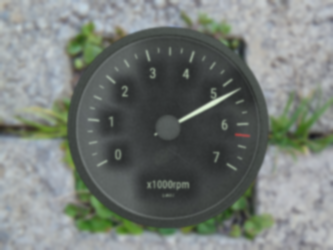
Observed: 5250 (rpm)
